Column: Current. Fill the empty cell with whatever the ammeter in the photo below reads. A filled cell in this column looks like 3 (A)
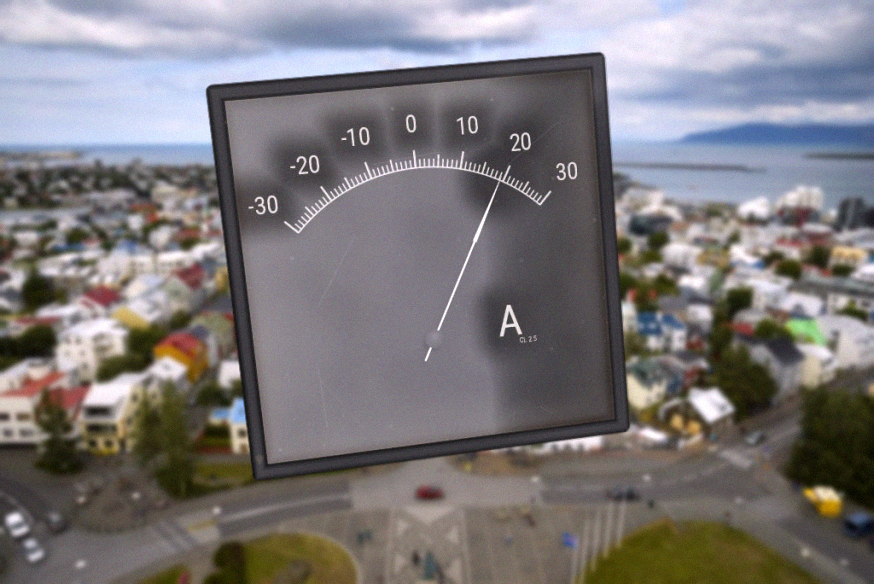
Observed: 19 (A)
